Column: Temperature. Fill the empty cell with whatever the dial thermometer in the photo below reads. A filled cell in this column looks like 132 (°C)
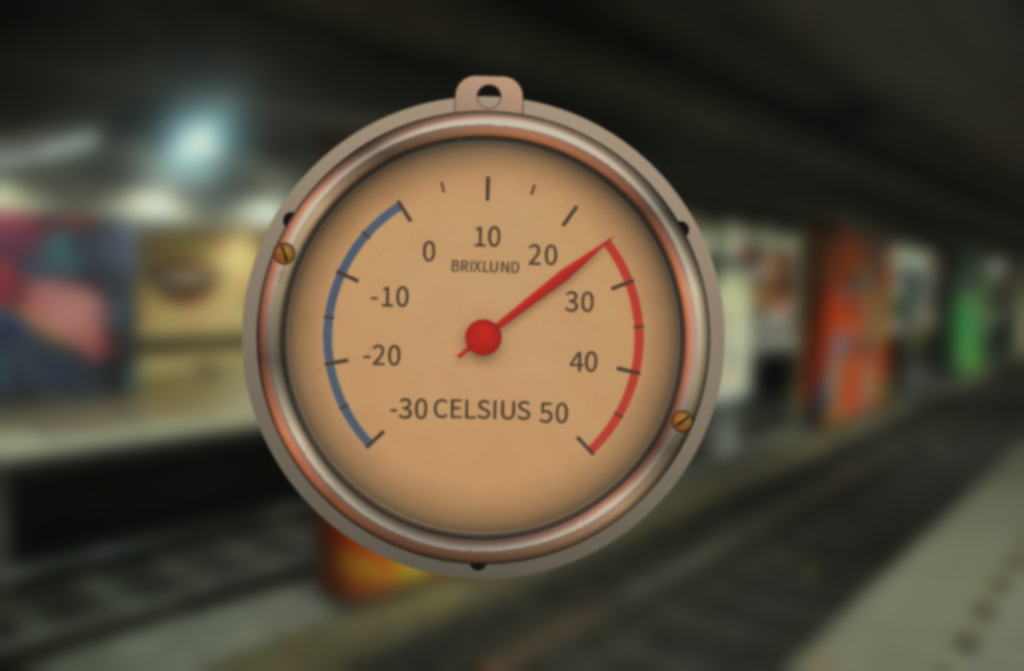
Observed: 25 (°C)
